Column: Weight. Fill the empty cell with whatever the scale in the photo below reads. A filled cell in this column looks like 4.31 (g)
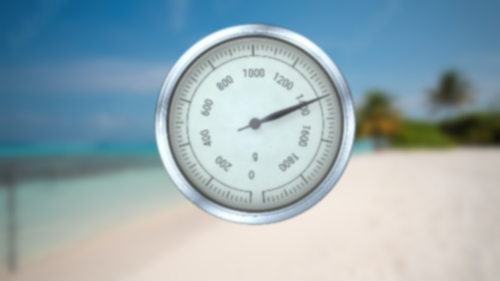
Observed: 1400 (g)
